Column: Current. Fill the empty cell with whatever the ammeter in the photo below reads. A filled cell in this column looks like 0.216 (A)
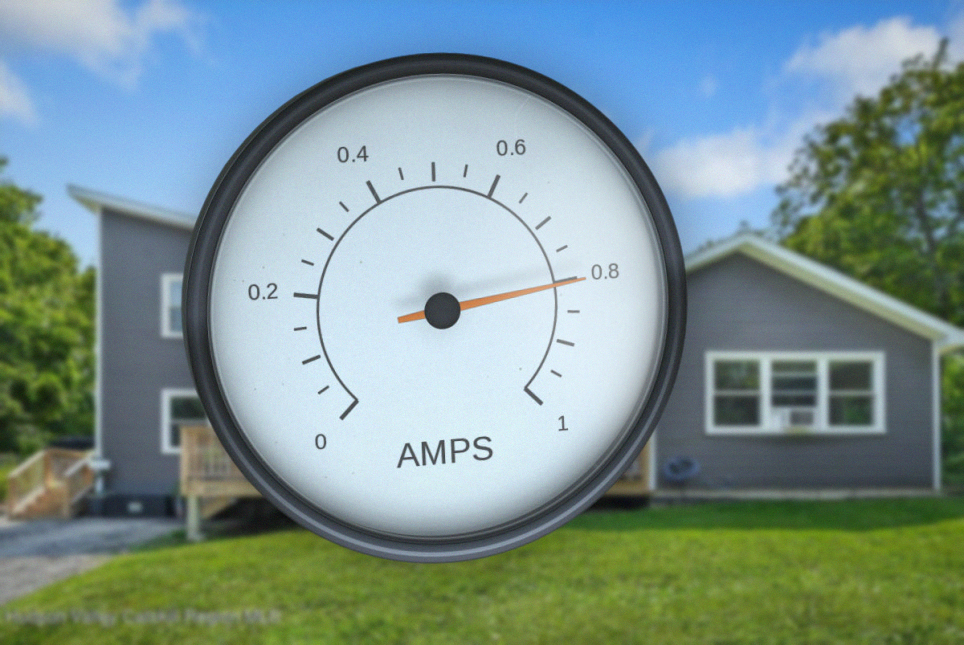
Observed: 0.8 (A)
